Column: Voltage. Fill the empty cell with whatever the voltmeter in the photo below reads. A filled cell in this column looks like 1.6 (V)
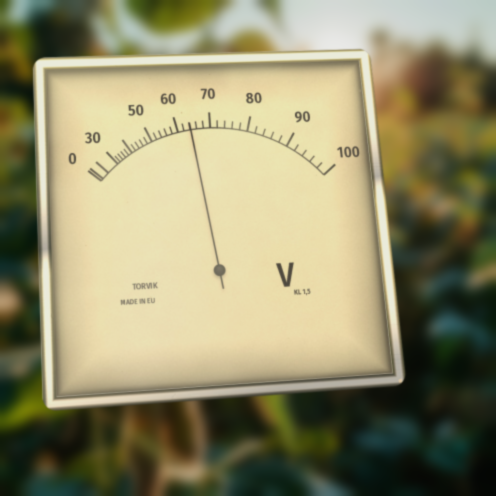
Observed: 64 (V)
